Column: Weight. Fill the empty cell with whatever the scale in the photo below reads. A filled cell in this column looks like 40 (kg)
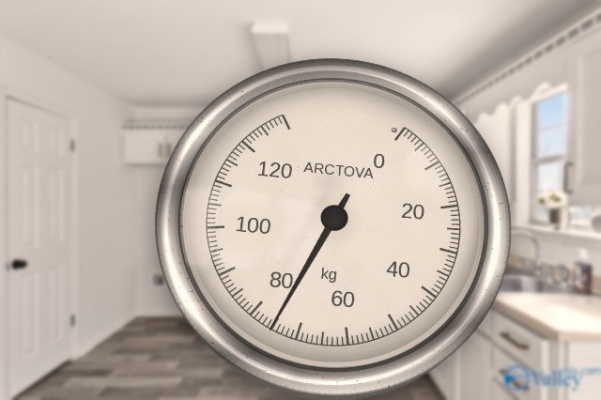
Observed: 75 (kg)
